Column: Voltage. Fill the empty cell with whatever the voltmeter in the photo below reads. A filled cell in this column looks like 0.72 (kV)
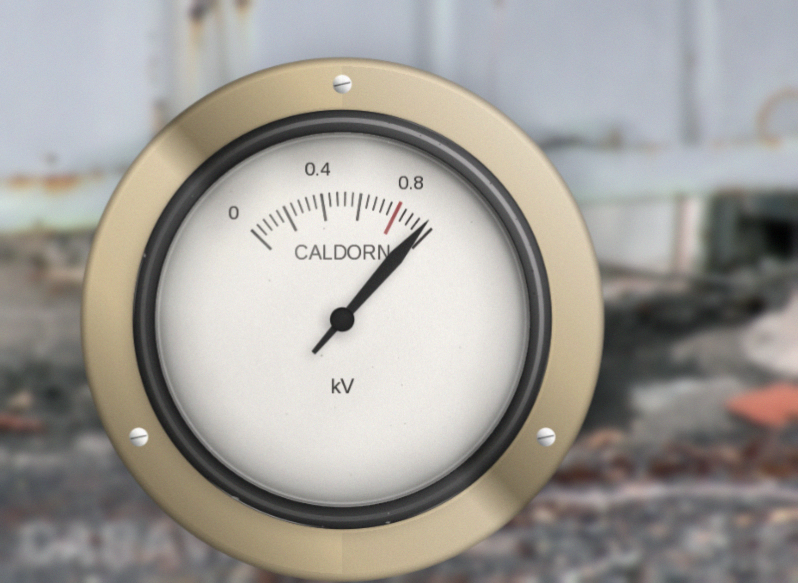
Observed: 0.96 (kV)
